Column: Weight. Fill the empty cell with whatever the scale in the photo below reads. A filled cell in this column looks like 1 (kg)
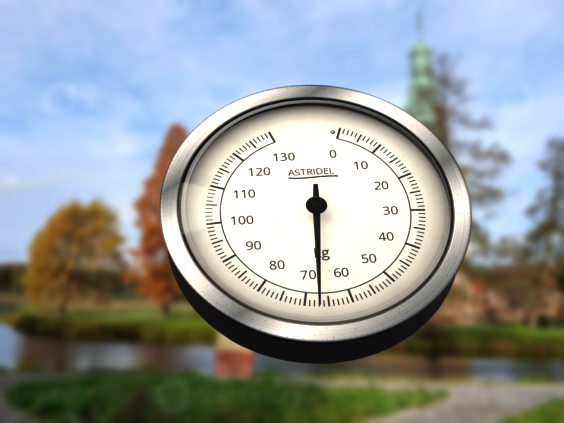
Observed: 67 (kg)
